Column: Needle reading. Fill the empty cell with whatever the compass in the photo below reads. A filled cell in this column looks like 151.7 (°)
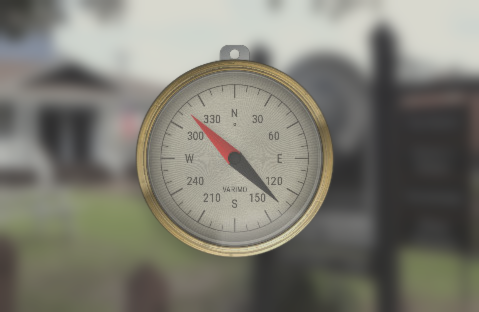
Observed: 315 (°)
